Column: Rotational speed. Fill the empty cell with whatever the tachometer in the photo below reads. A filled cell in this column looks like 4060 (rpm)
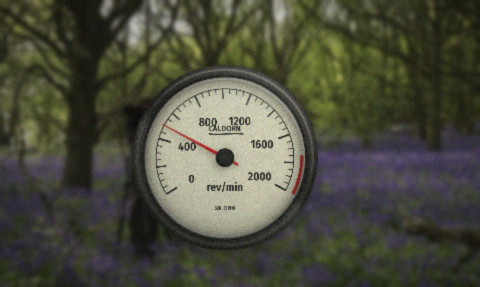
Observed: 500 (rpm)
